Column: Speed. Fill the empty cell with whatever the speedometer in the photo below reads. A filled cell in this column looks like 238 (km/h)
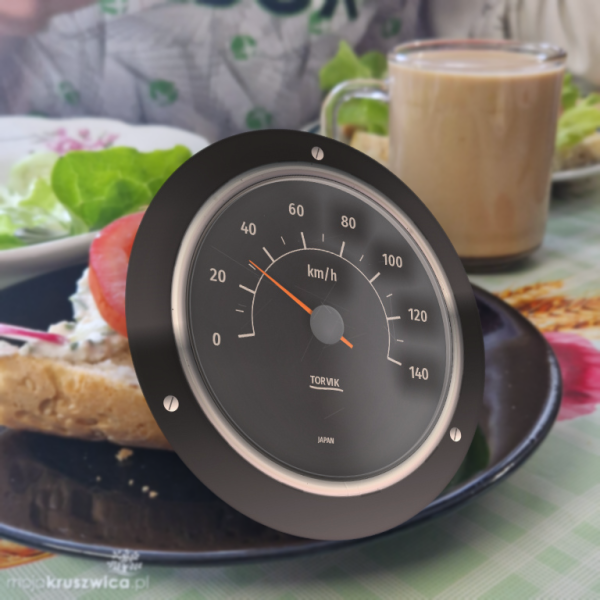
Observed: 30 (km/h)
